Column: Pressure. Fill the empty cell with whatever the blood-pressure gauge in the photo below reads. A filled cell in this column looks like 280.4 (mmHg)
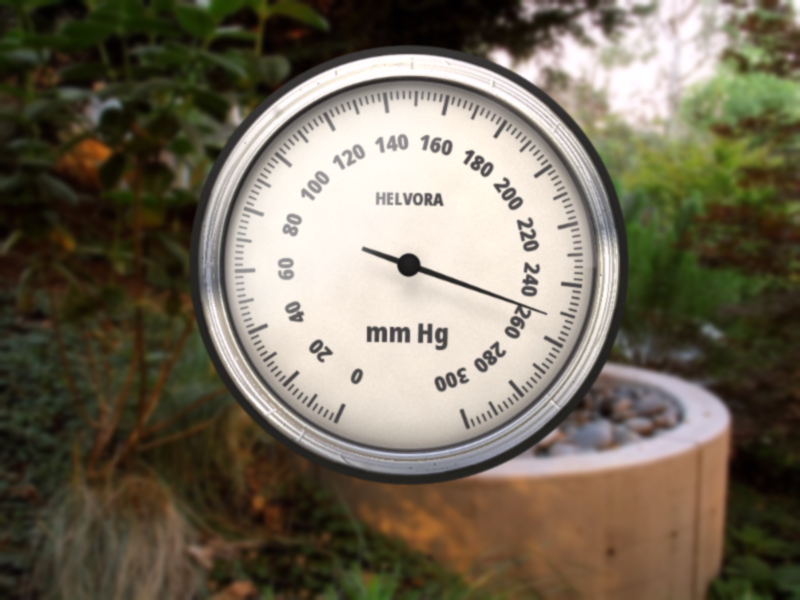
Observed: 252 (mmHg)
